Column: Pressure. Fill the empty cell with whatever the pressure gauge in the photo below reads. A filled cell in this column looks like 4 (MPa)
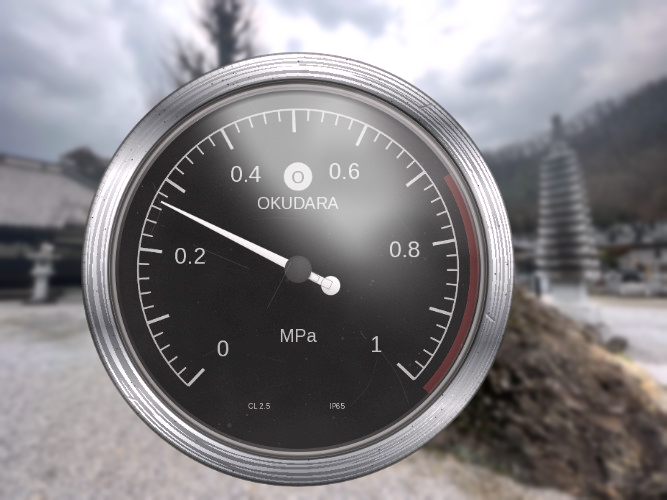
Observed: 0.27 (MPa)
